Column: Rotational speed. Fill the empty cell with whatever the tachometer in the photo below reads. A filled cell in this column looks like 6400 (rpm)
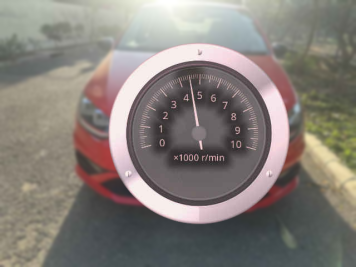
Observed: 4500 (rpm)
